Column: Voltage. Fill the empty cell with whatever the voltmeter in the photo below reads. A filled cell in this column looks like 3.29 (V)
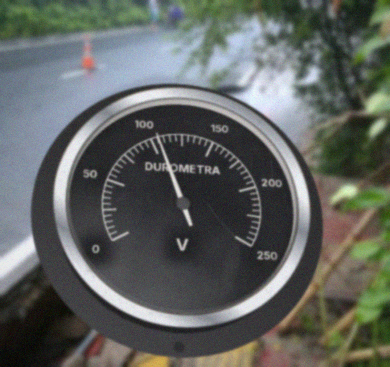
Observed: 105 (V)
